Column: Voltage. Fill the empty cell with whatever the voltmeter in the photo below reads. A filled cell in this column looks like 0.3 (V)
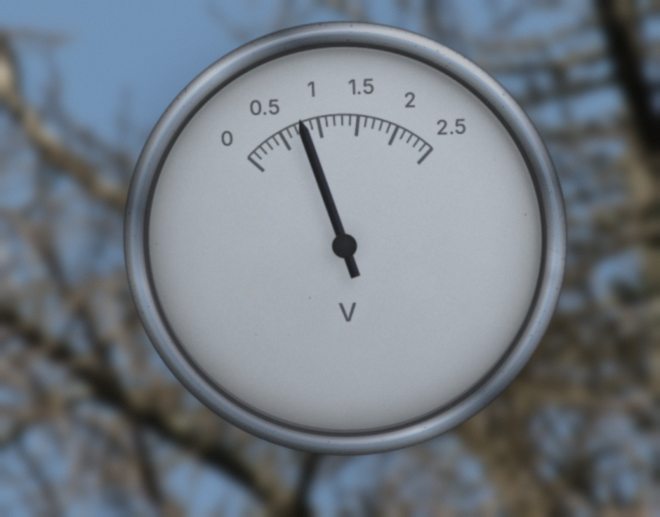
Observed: 0.8 (V)
